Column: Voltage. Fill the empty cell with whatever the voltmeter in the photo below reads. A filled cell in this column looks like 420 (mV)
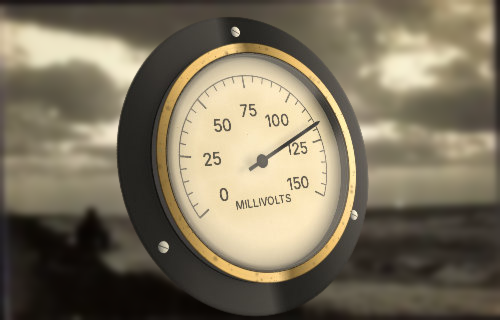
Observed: 117.5 (mV)
